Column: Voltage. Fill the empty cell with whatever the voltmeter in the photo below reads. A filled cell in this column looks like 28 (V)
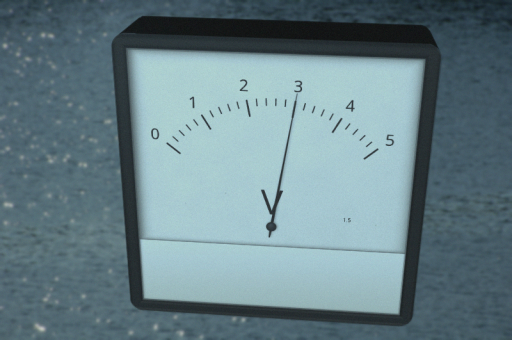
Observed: 3 (V)
